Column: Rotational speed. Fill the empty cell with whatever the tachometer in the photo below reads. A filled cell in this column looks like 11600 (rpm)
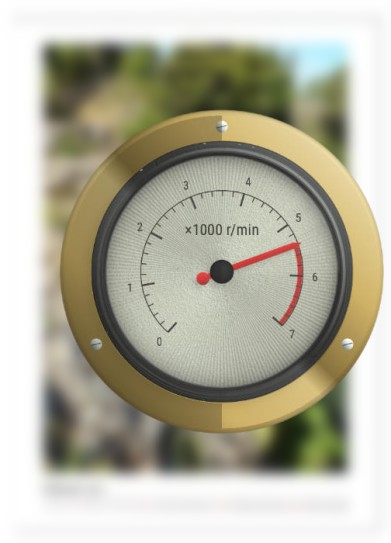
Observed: 5400 (rpm)
